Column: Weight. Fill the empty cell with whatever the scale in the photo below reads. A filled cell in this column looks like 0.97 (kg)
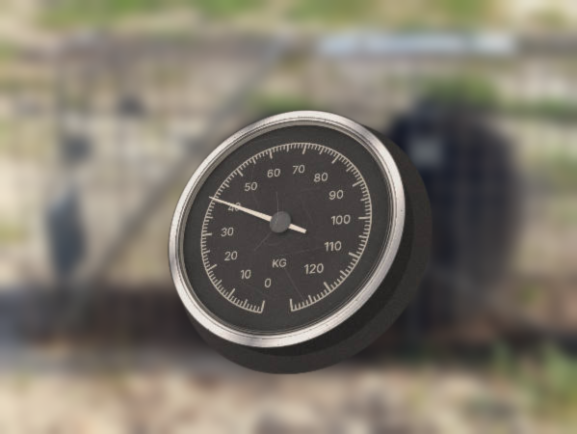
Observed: 40 (kg)
